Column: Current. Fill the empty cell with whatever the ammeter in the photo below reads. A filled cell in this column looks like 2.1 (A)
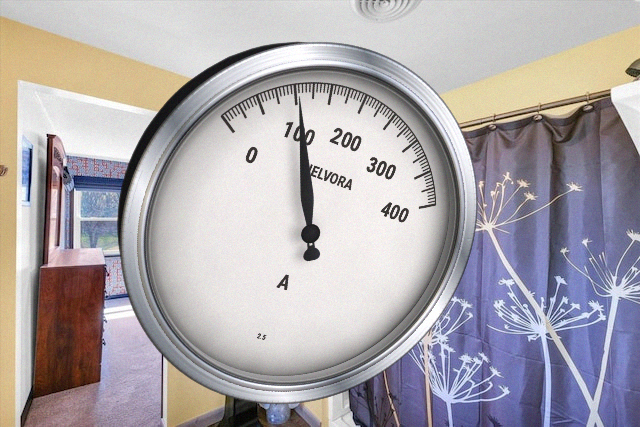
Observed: 100 (A)
